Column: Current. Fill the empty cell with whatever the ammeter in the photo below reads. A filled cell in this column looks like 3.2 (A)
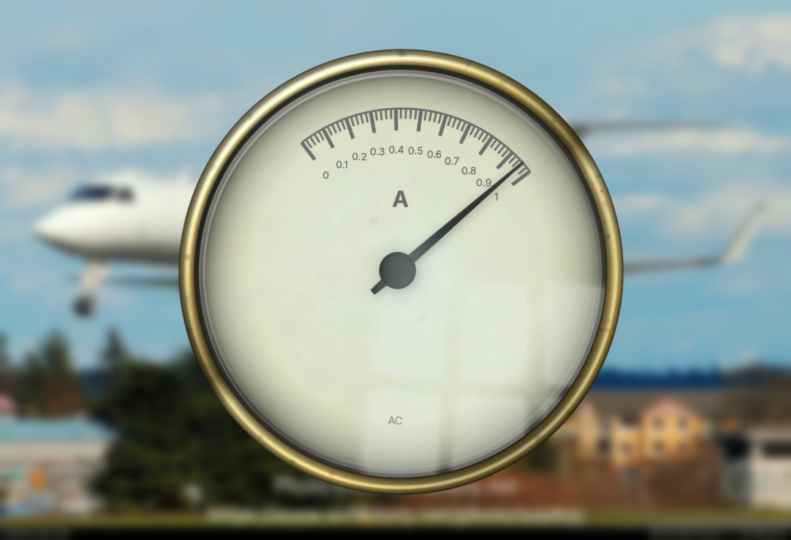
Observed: 0.96 (A)
